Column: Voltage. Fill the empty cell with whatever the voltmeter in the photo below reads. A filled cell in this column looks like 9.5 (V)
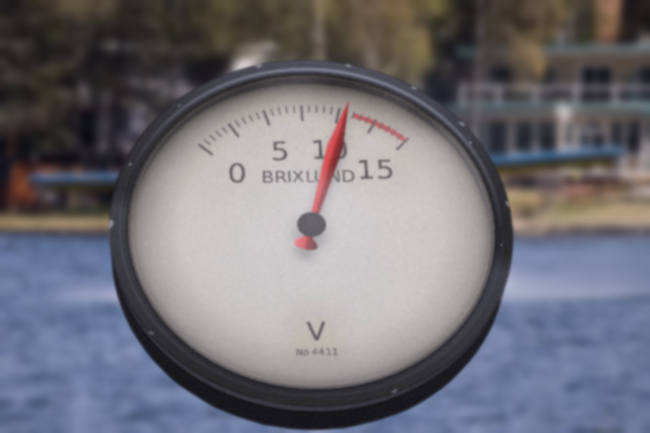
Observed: 10.5 (V)
